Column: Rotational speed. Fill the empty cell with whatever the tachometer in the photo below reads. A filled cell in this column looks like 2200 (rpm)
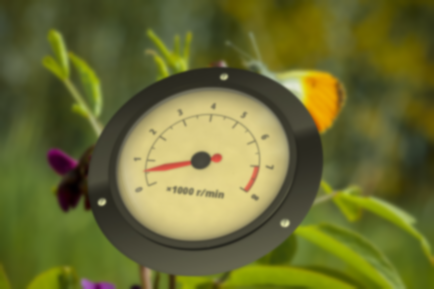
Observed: 500 (rpm)
